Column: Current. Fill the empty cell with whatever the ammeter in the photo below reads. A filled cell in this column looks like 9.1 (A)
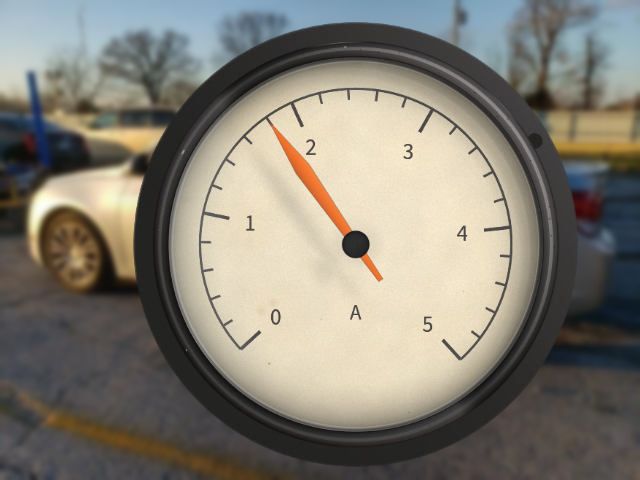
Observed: 1.8 (A)
